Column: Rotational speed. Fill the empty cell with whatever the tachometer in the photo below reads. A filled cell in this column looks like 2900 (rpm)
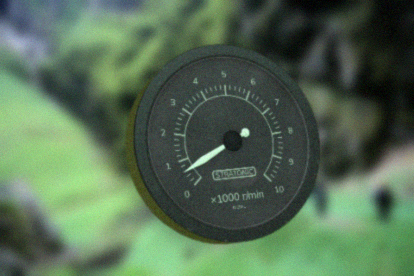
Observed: 600 (rpm)
